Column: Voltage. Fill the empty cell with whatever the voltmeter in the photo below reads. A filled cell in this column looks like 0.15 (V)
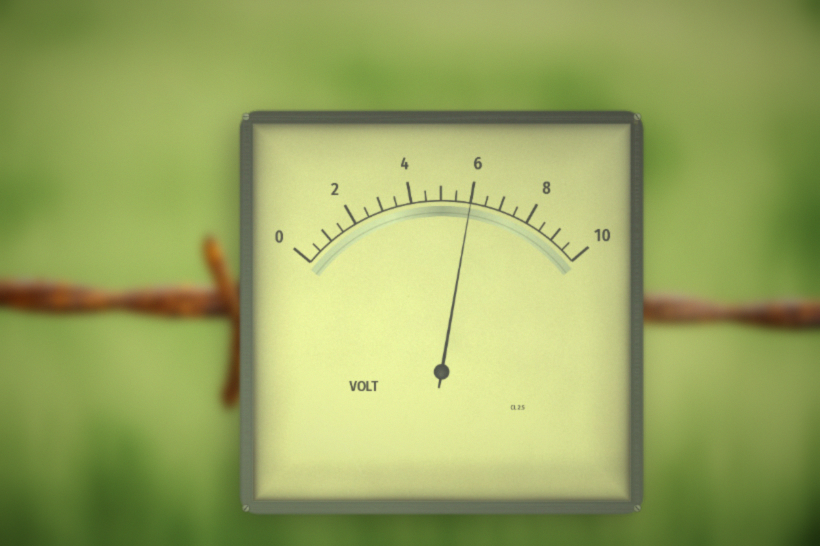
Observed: 6 (V)
